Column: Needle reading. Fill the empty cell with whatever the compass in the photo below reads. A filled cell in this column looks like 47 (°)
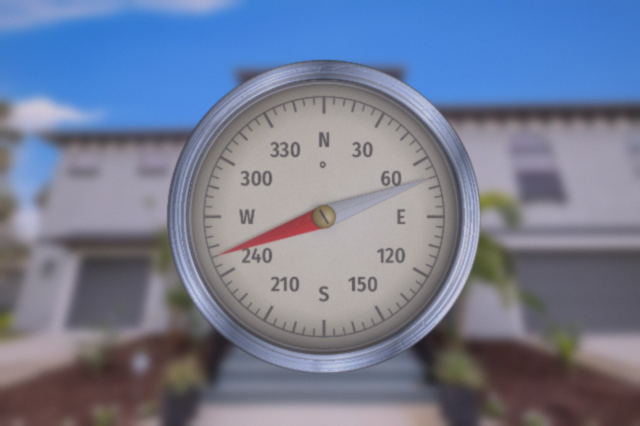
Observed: 250 (°)
